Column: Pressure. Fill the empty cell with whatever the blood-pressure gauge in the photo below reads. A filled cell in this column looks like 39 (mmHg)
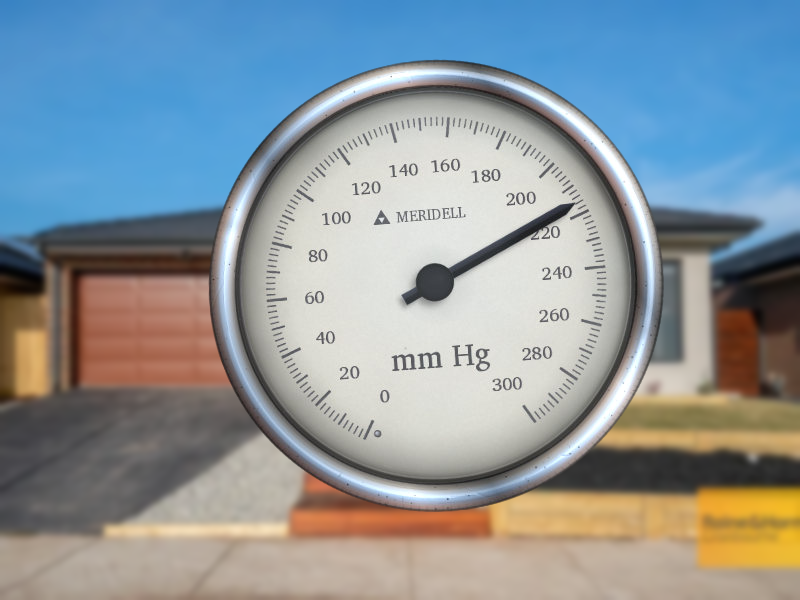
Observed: 216 (mmHg)
